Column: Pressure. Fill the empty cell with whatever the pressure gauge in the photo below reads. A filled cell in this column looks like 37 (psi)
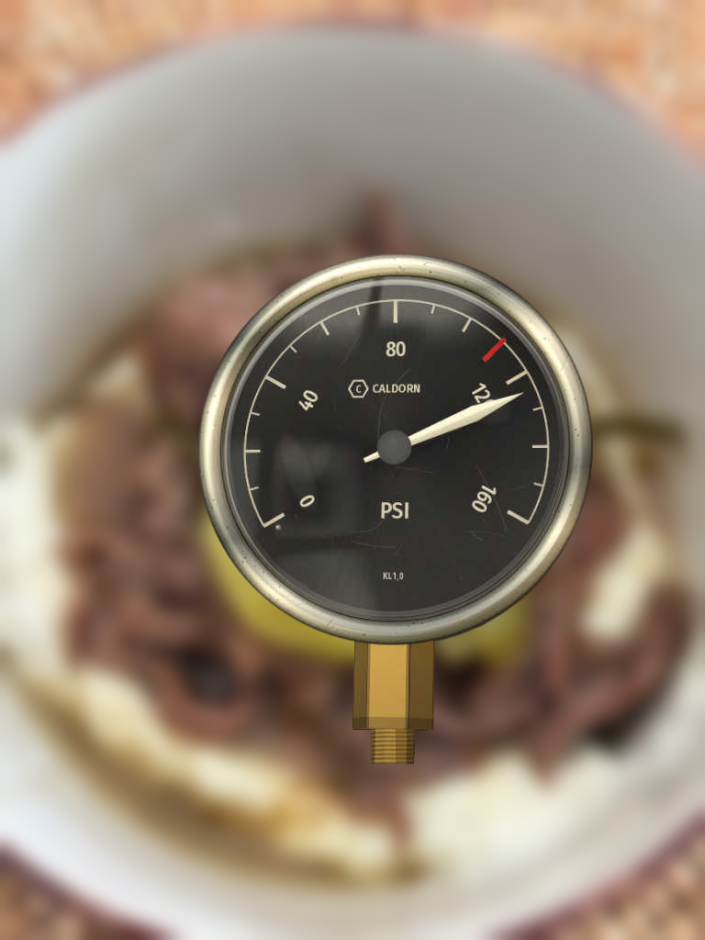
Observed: 125 (psi)
